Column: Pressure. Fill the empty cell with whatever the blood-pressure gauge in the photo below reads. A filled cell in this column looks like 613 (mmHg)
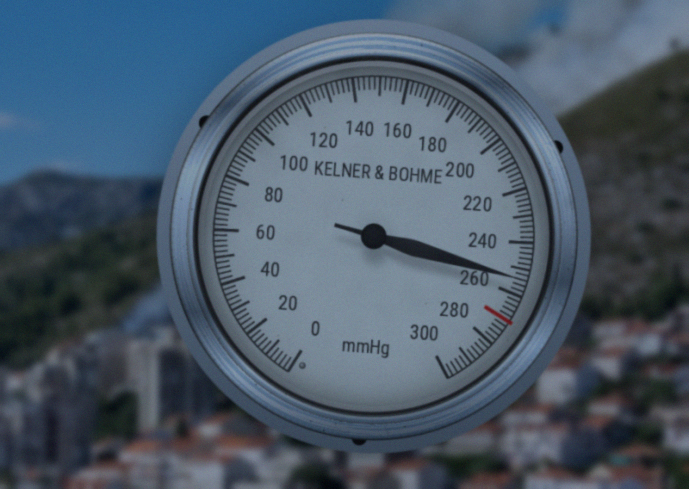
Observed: 254 (mmHg)
